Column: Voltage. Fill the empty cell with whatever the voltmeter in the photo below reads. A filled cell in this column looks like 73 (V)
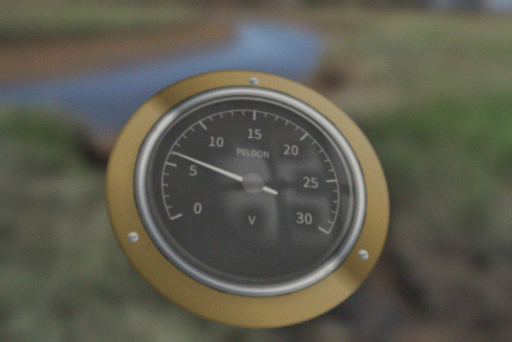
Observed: 6 (V)
